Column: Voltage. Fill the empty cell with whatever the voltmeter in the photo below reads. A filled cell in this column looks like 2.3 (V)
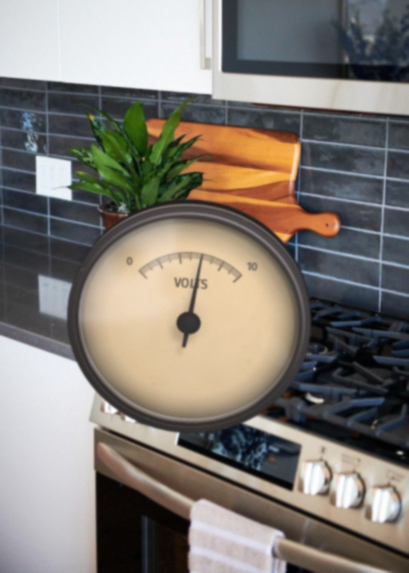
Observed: 6 (V)
